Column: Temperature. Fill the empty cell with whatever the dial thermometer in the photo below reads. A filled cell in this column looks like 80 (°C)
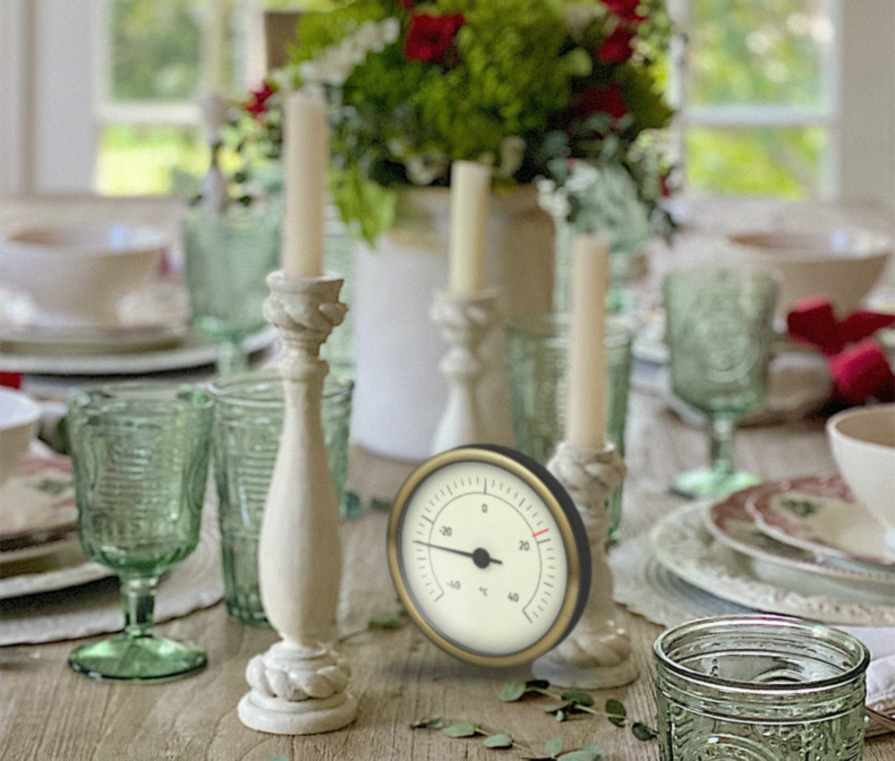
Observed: -26 (°C)
